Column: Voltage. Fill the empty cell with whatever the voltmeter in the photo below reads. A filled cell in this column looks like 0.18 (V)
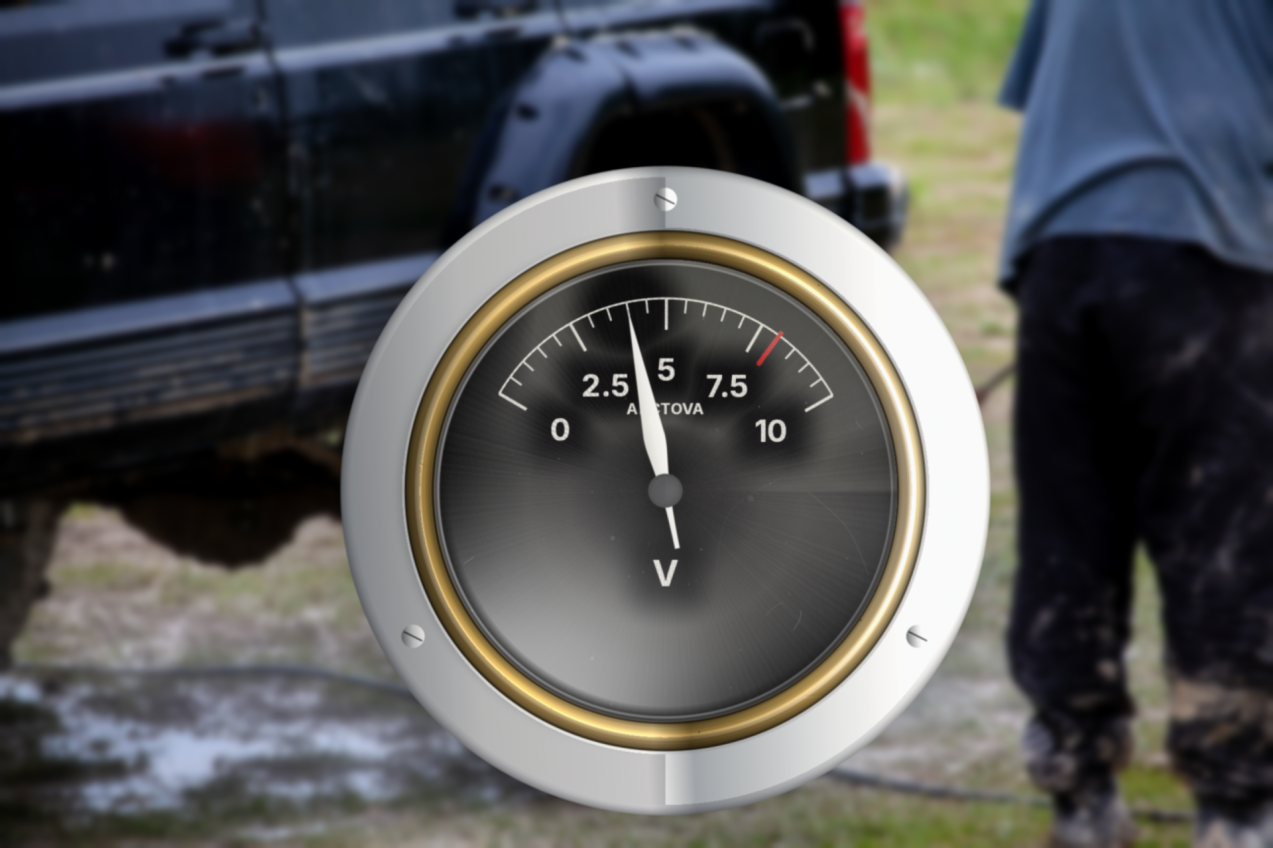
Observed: 4 (V)
